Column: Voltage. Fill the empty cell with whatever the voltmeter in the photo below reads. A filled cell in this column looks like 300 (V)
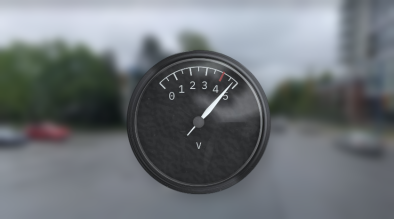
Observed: 4.75 (V)
